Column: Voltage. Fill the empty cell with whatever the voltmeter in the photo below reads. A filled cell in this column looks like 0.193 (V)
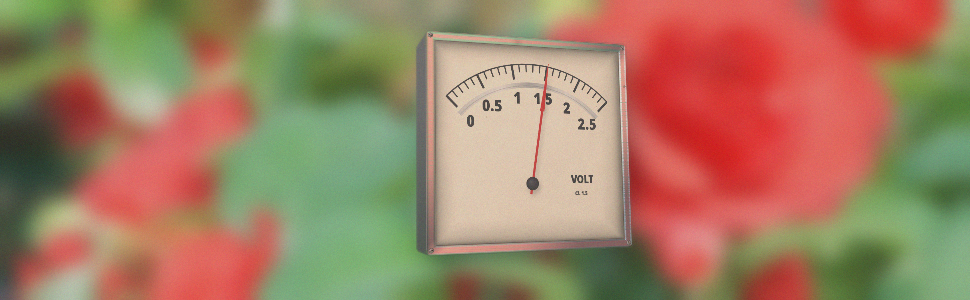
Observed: 1.5 (V)
